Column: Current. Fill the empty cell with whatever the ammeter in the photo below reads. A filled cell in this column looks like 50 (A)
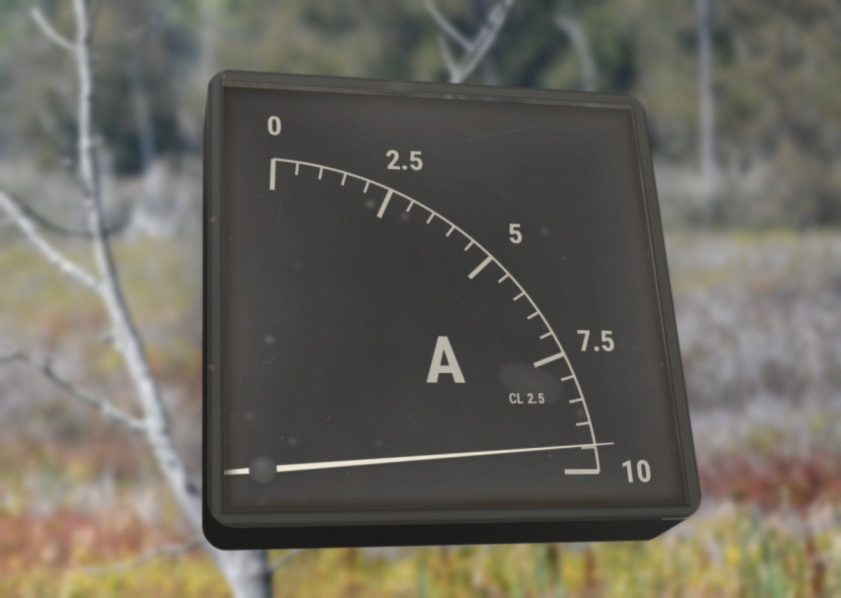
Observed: 9.5 (A)
